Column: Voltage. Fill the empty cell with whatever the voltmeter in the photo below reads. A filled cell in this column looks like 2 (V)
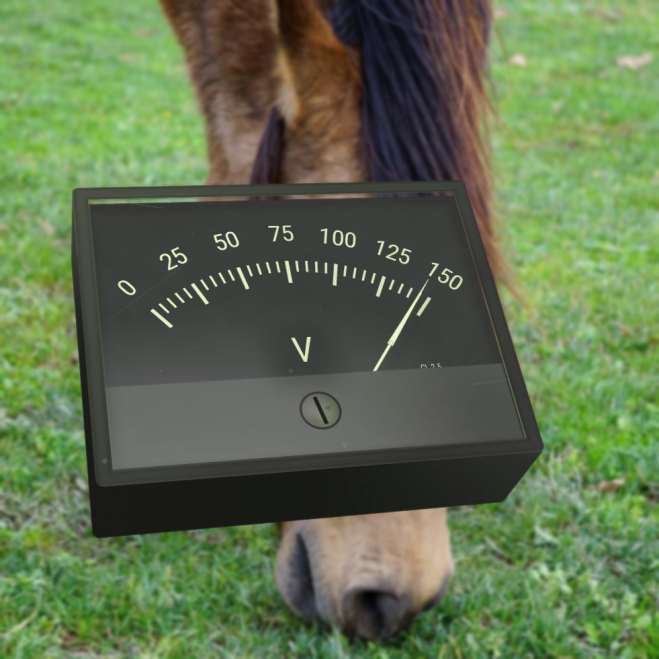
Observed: 145 (V)
